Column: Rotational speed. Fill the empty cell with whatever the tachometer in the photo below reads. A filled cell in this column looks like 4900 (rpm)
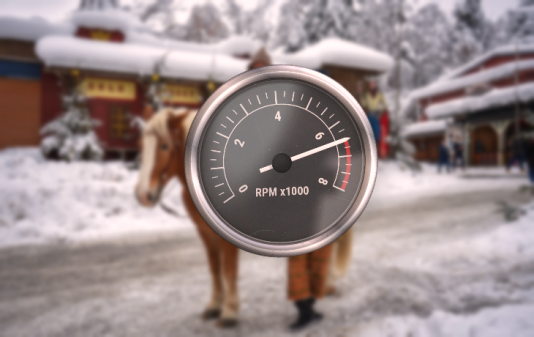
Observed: 6500 (rpm)
